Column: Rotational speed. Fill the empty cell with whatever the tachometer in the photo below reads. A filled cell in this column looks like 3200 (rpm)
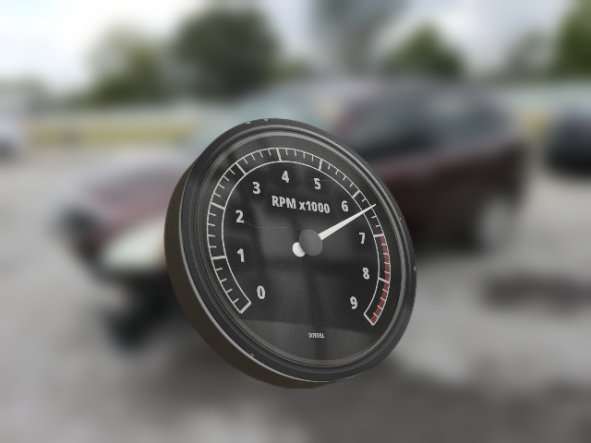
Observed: 6400 (rpm)
